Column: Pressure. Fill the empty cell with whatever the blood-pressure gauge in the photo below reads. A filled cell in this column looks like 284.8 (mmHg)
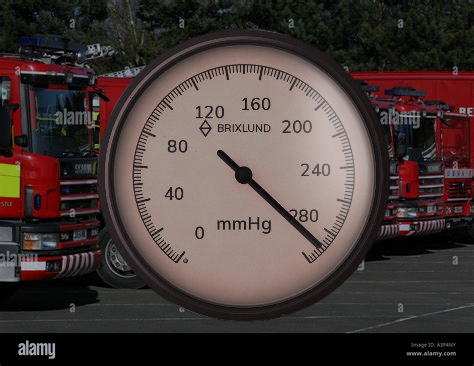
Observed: 290 (mmHg)
